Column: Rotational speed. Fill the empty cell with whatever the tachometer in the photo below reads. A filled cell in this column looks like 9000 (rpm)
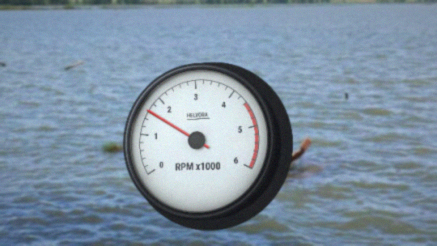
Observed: 1600 (rpm)
